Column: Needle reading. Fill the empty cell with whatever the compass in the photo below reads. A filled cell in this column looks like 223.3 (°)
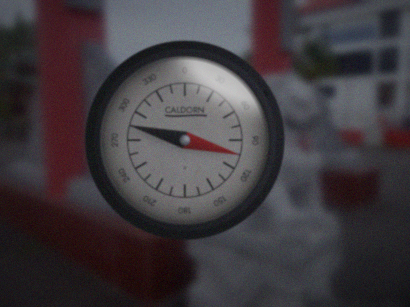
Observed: 105 (°)
